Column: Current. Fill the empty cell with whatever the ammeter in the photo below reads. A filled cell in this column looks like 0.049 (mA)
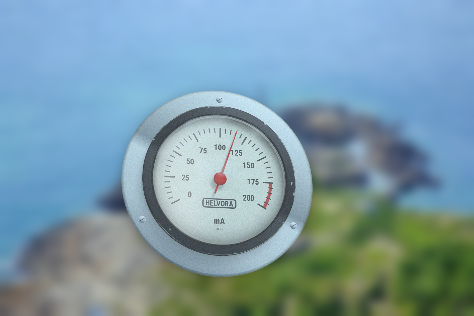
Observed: 115 (mA)
